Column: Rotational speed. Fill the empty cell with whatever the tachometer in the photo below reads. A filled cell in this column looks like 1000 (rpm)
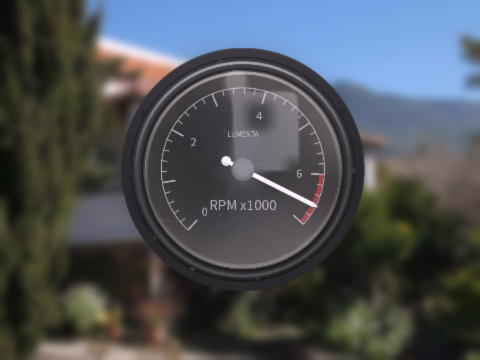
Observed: 6600 (rpm)
